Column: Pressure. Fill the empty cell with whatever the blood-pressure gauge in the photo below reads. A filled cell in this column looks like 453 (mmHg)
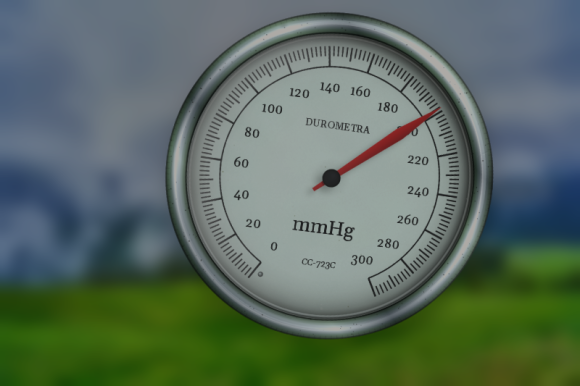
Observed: 198 (mmHg)
